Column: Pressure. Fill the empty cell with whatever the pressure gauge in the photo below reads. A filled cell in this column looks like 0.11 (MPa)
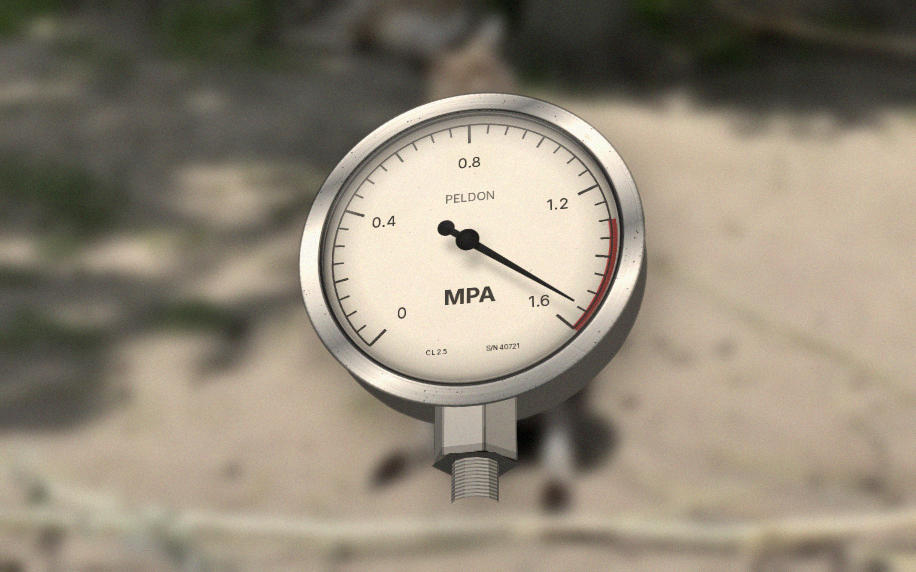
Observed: 1.55 (MPa)
